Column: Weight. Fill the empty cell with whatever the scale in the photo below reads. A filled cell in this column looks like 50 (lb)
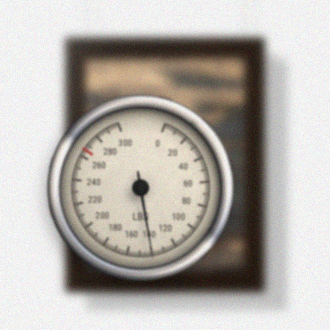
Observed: 140 (lb)
